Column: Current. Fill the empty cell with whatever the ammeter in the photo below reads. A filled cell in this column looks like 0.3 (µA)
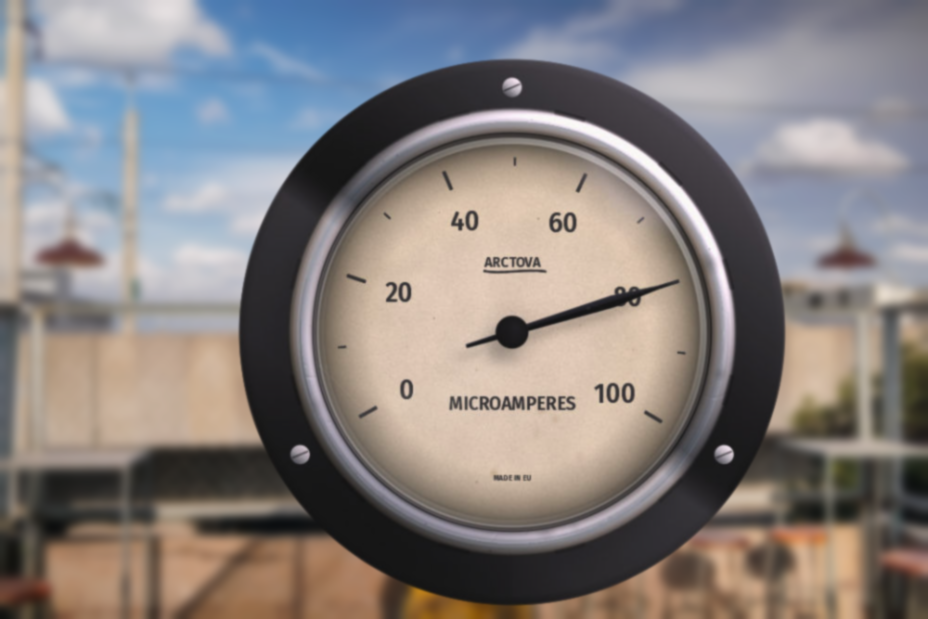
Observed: 80 (µA)
